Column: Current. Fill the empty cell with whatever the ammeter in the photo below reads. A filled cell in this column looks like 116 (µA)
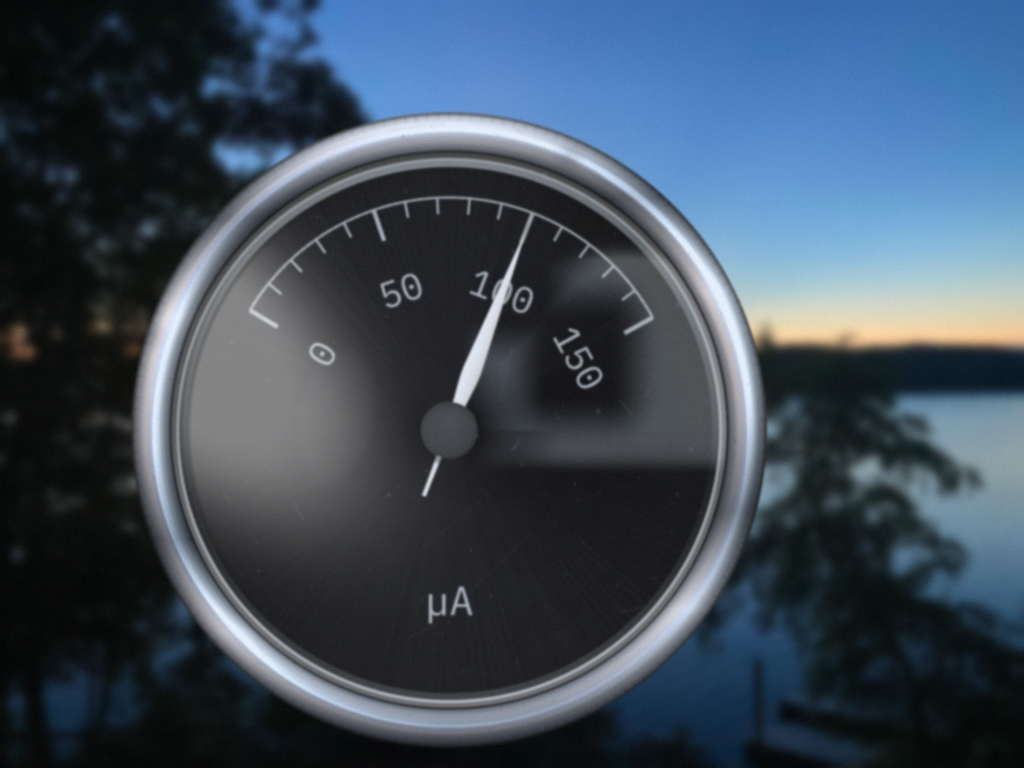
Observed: 100 (µA)
